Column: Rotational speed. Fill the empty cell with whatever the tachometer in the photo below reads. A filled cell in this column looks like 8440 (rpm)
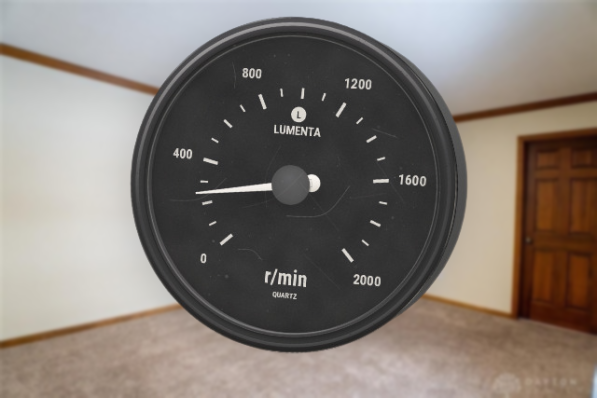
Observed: 250 (rpm)
